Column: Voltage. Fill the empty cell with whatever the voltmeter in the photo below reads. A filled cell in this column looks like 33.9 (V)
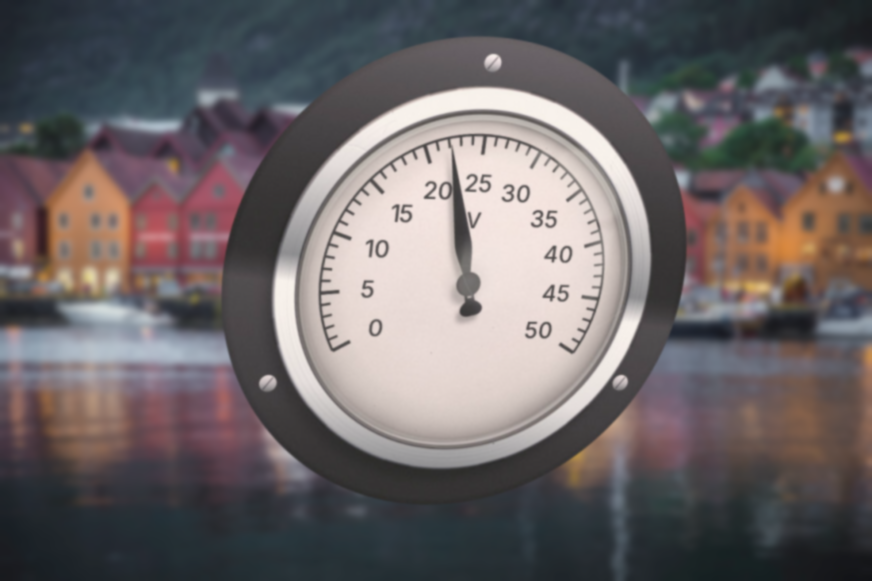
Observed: 22 (V)
